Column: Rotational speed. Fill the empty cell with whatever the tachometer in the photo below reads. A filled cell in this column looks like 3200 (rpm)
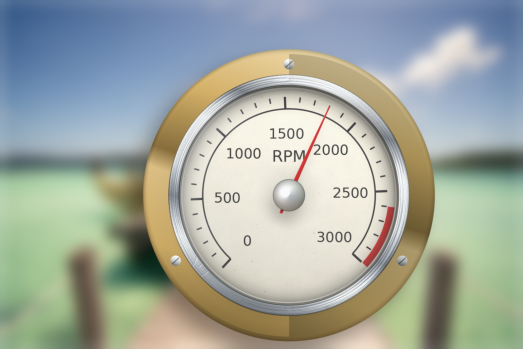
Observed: 1800 (rpm)
